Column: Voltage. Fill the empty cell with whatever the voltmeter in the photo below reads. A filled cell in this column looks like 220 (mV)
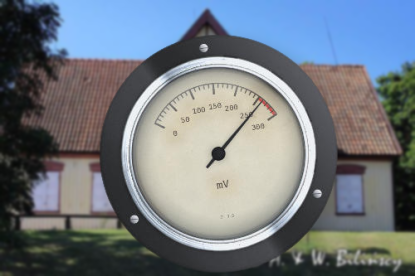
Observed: 260 (mV)
